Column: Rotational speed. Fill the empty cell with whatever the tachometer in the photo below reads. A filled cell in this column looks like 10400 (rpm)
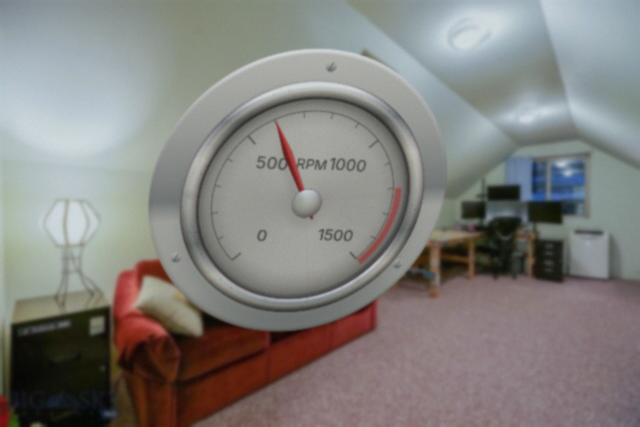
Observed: 600 (rpm)
